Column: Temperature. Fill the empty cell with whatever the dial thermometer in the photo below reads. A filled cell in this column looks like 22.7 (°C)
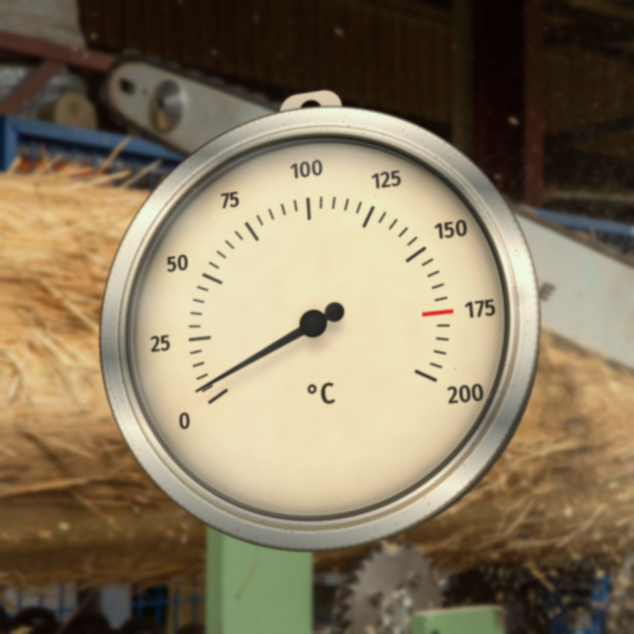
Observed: 5 (°C)
